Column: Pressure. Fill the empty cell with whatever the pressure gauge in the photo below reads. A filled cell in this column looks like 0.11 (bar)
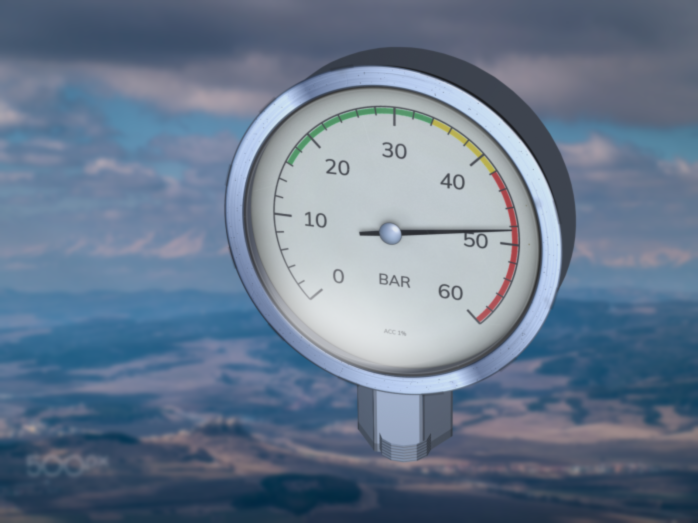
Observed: 48 (bar)
